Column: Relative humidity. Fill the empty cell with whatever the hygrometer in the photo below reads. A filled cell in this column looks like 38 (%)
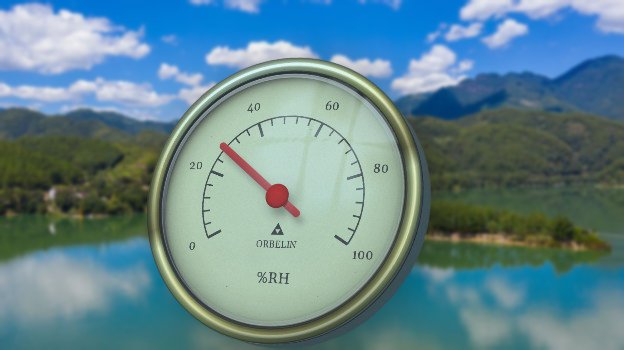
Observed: 28 (%)
